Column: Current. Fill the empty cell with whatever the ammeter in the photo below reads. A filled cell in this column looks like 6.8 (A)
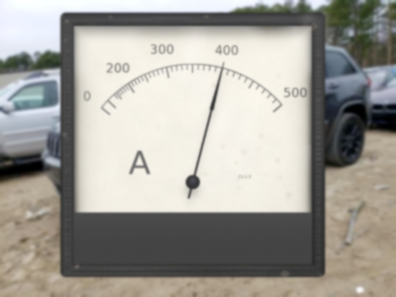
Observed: 400 (A)
